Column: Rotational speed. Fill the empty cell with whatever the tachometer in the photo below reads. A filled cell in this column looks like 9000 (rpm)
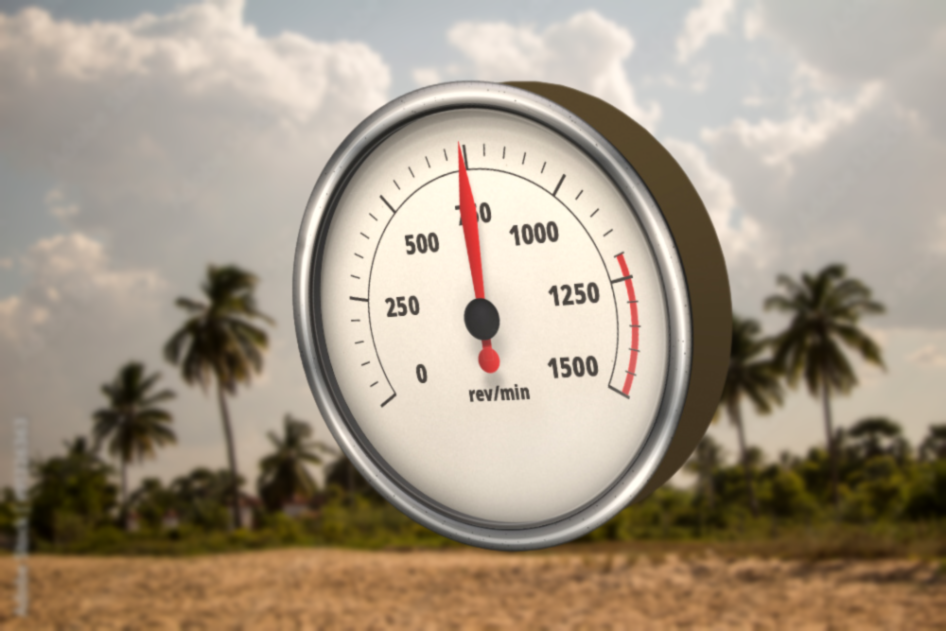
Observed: 750 (rpm)
